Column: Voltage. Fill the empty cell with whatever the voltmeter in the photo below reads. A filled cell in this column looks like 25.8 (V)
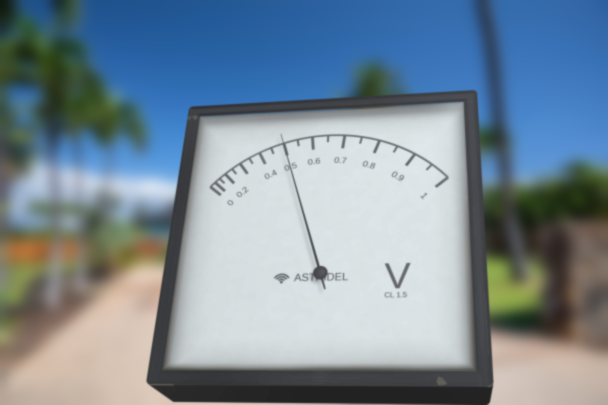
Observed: 0.5 (V)
